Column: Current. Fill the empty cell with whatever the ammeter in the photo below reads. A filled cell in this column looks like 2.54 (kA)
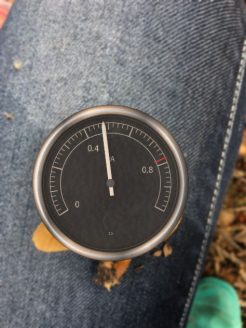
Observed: 0.48 (kA)
